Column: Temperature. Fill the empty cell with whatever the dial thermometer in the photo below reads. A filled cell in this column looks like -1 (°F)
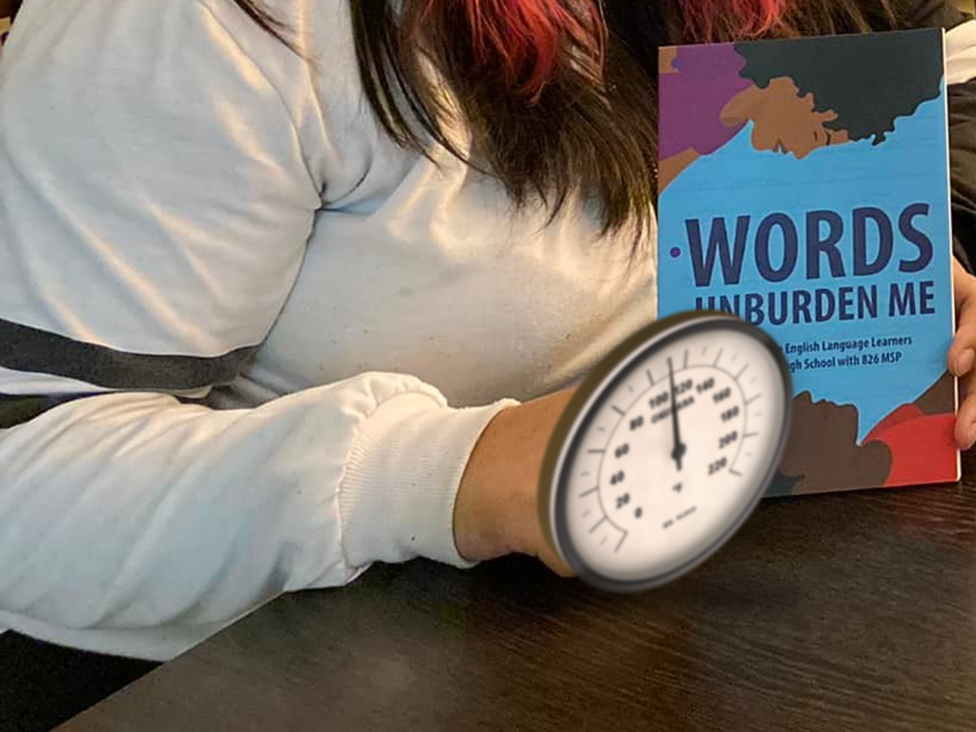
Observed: 110 (°F)
